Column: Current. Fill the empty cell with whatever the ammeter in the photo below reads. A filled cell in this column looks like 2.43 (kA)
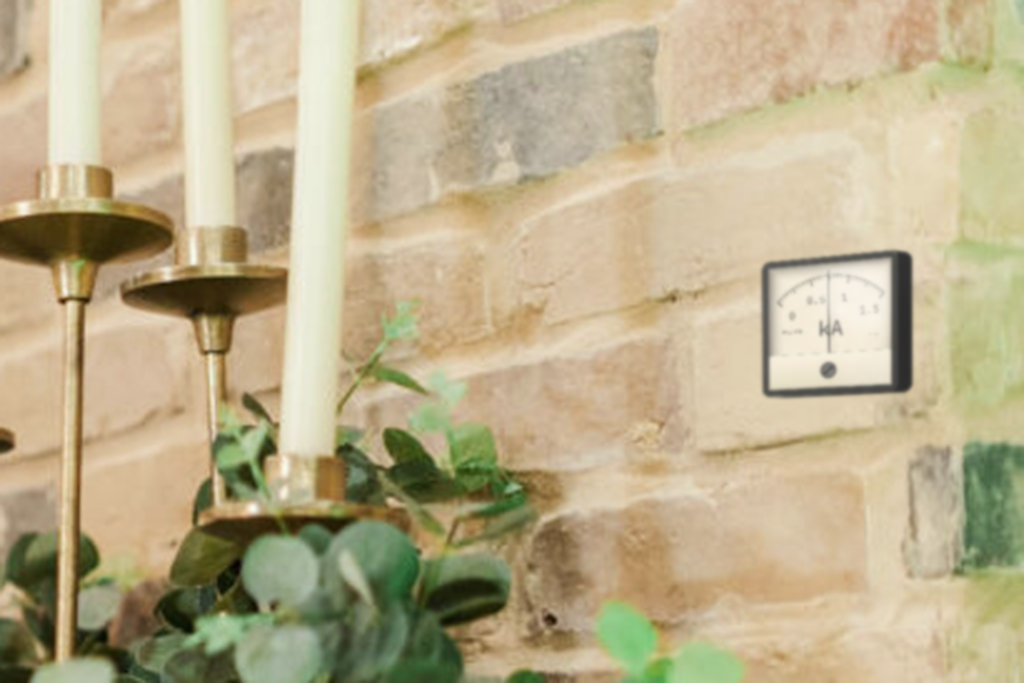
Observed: 0.75 (kA)
